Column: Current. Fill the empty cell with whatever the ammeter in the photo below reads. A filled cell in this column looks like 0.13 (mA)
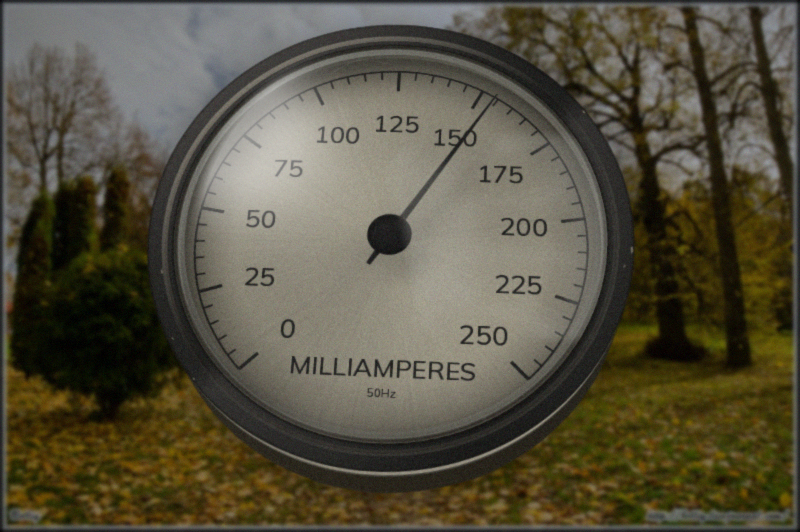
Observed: 155 (mA)
